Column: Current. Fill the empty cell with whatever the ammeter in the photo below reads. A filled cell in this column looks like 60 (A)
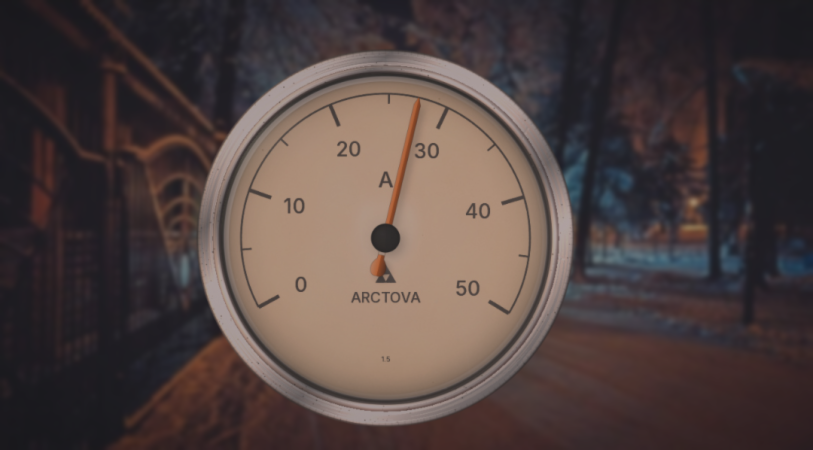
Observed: 27.5 (A)
